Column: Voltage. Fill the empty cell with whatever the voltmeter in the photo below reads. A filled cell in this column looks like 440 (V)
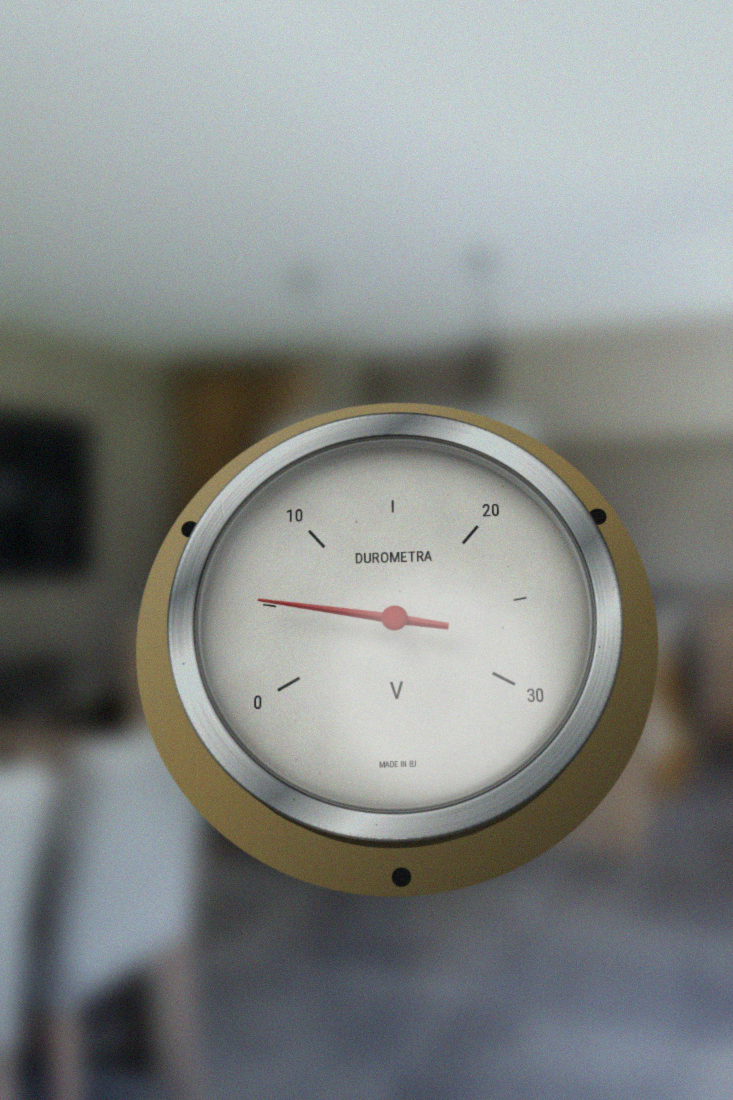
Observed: 5 (V)
